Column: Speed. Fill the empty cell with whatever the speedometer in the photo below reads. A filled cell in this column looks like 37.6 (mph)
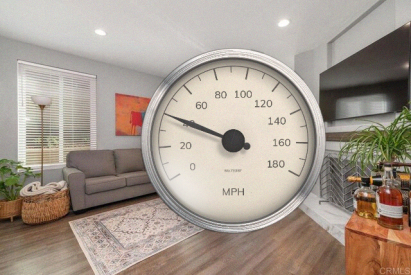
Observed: 40 (mph)
